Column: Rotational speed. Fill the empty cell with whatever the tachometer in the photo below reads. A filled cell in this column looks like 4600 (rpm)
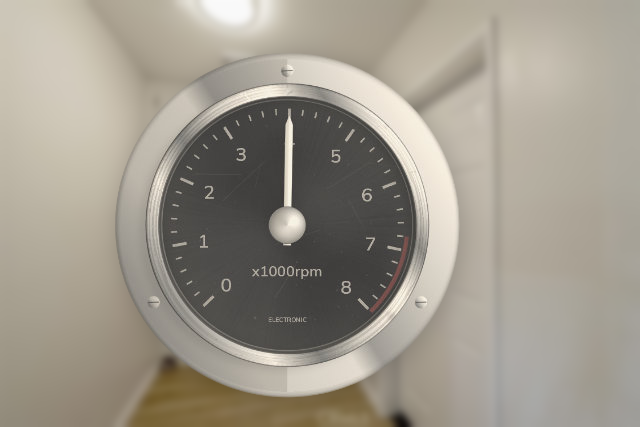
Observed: 4000 (rpm)
